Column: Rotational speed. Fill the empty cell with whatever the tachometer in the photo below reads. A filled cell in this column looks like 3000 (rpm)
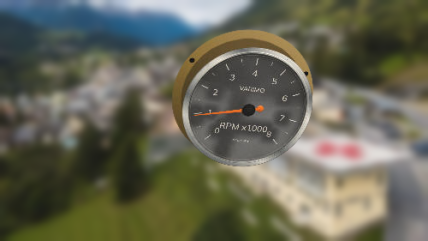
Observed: 1000 (rpm)
